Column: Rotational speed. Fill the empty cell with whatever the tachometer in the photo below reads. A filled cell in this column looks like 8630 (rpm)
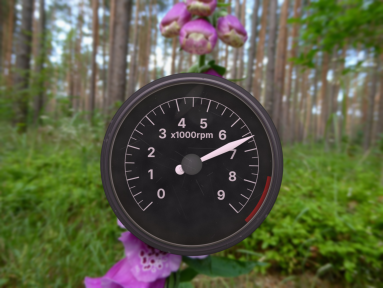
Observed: 6625 (rpm)
